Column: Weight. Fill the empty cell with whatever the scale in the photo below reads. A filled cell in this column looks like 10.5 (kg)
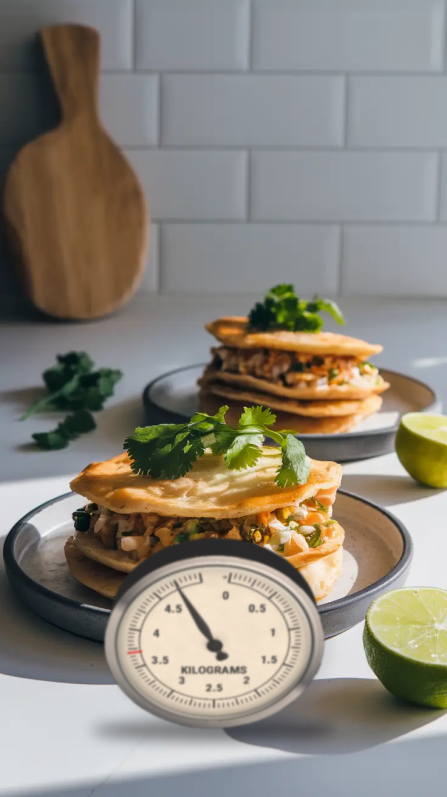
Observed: 4.75 (kg)
